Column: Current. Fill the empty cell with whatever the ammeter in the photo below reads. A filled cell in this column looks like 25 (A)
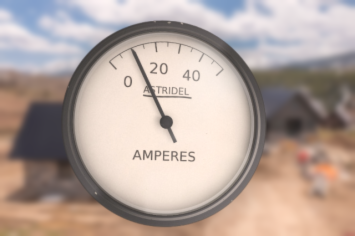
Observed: 10 (A)
